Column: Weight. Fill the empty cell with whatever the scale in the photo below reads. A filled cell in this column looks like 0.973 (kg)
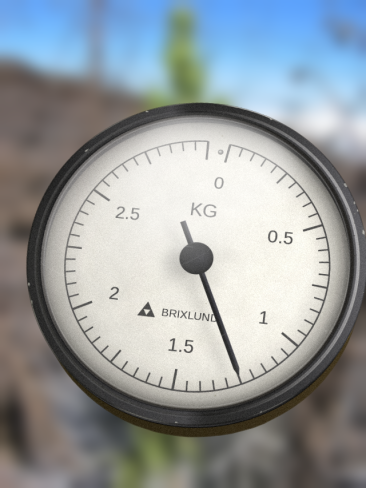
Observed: 1.25 (kg)
